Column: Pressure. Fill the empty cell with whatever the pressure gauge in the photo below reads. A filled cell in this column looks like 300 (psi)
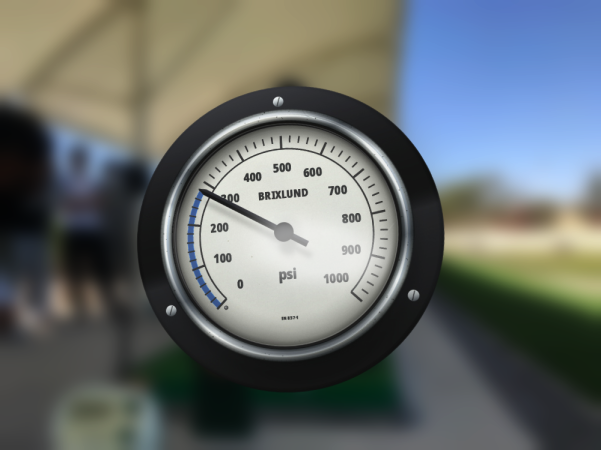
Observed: 280 (psi)
